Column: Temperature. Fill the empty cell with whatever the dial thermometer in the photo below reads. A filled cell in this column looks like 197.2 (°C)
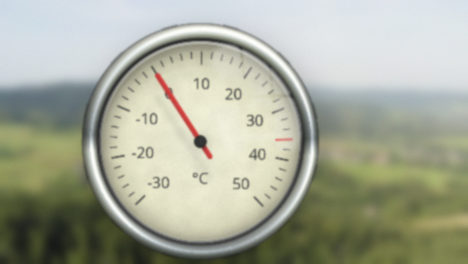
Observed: 0 (°C)
